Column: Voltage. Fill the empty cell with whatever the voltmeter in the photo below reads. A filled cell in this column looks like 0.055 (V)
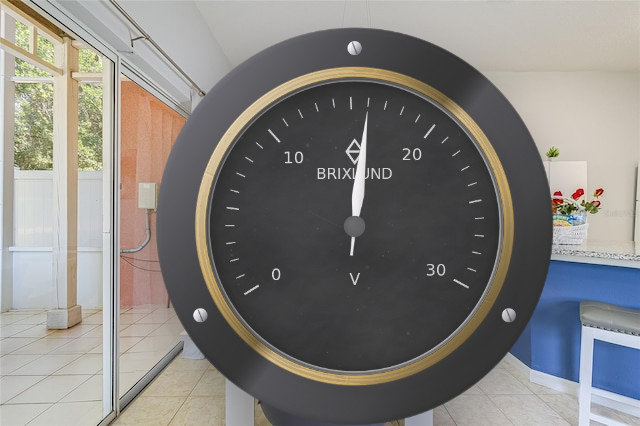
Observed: 16 (V)
